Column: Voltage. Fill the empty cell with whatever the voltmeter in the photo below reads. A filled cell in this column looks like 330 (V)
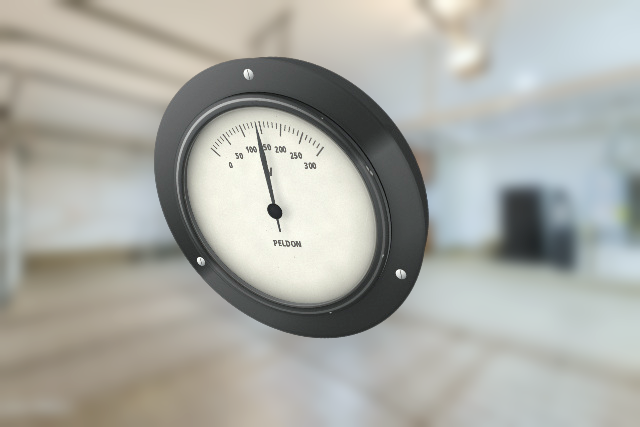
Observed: 150 (V)
